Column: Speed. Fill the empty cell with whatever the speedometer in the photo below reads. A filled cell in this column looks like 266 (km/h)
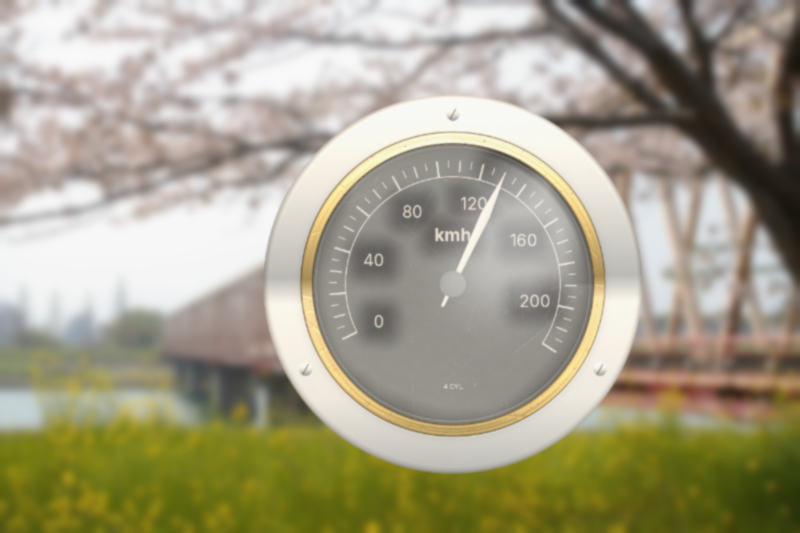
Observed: 130 (km/h)
